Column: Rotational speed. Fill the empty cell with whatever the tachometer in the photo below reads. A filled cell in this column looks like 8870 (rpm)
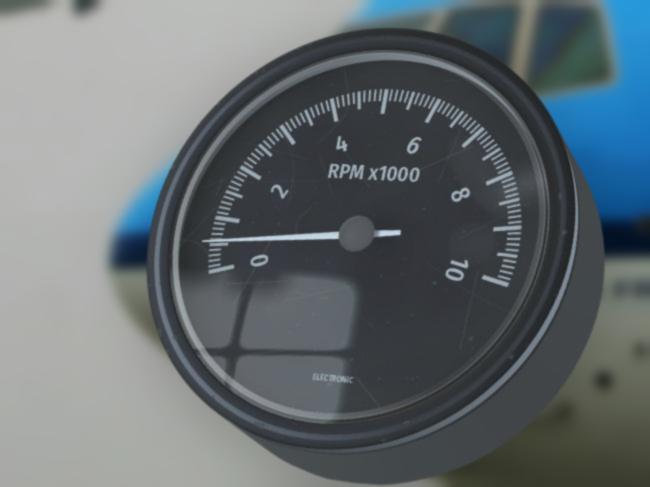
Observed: 500 (rpm)
